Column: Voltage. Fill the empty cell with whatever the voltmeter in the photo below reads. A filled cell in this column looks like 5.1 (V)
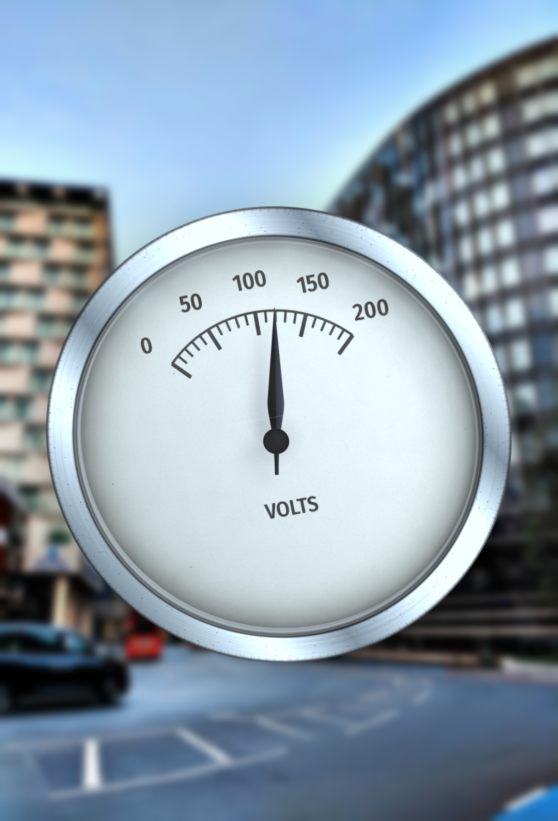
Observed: 120 (V)
